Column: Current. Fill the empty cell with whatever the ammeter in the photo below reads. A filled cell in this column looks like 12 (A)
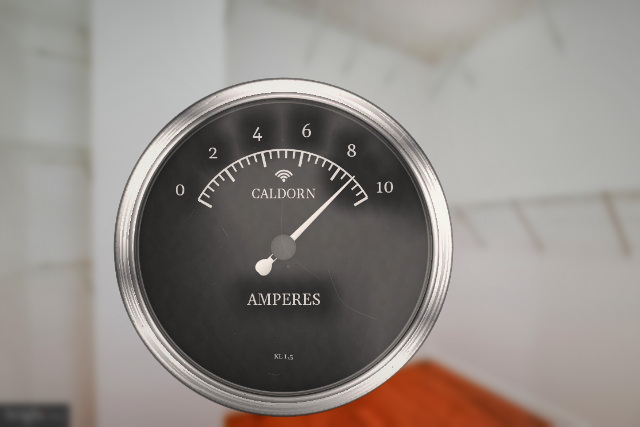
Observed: 8.8 (A)
